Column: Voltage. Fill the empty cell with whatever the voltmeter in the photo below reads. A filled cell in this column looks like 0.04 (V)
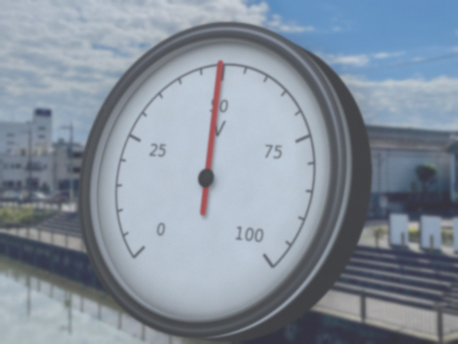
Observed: 50 (V)
